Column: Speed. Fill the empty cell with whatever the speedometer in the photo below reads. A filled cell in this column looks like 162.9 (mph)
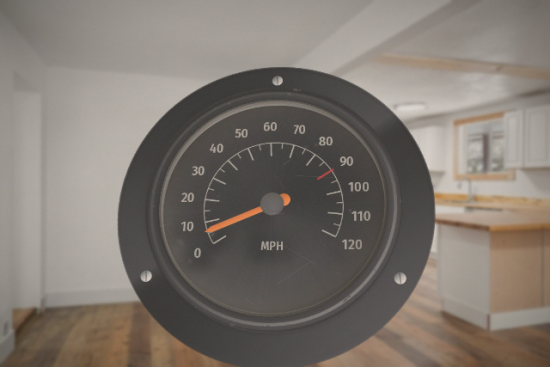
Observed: 5 (mph)
